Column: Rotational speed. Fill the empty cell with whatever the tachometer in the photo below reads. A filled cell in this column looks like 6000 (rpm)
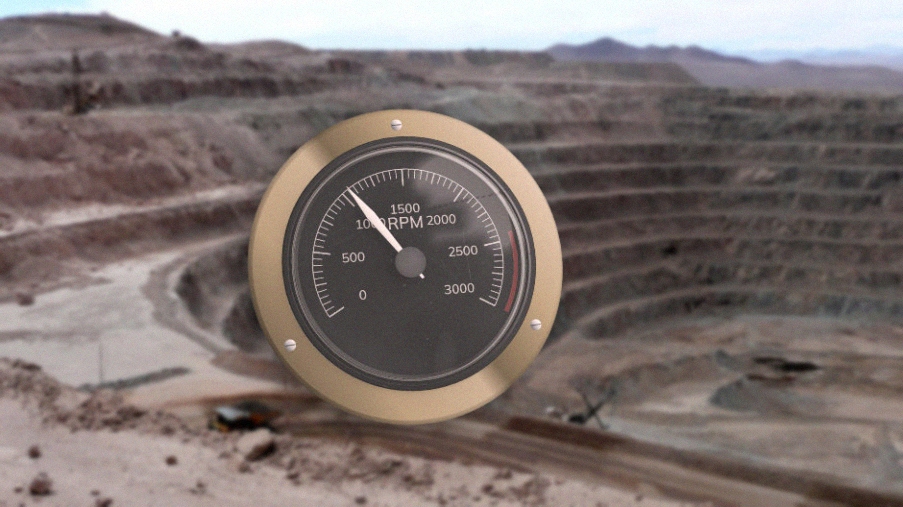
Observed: 1050 (rpm)
